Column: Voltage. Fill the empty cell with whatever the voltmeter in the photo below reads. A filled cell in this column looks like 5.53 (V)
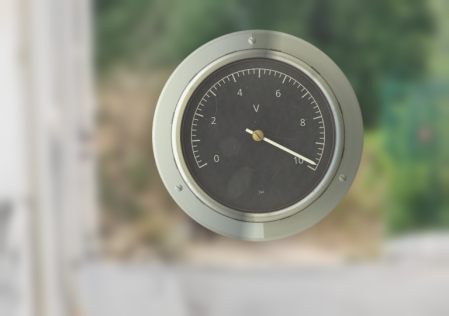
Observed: 9.8 (V)
